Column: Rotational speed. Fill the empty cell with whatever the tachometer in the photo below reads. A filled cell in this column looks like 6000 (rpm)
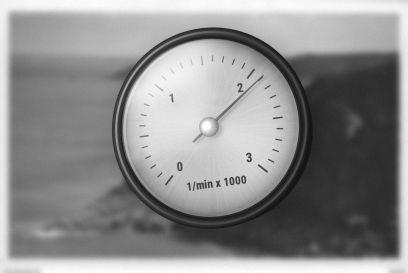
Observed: 2100 (rpm)
